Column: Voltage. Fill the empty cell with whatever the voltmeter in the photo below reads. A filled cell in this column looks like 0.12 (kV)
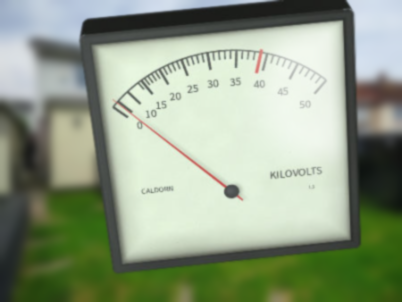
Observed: 5 (kV)
